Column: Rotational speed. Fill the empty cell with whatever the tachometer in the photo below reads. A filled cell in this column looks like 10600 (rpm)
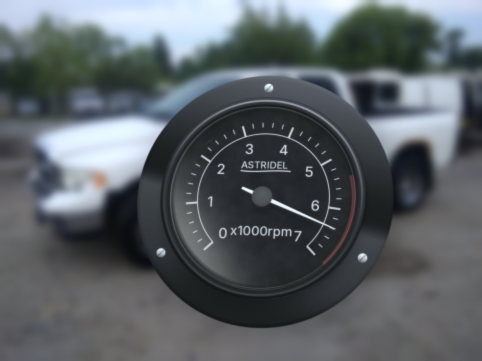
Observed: 6400 (rpm)
